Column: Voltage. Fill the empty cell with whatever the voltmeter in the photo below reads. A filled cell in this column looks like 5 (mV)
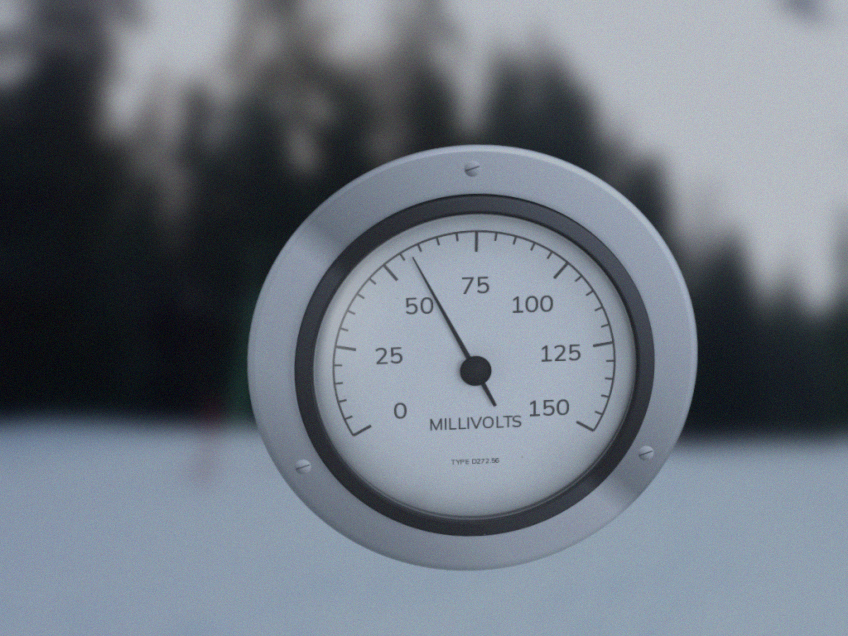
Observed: 57.5 (mV)
